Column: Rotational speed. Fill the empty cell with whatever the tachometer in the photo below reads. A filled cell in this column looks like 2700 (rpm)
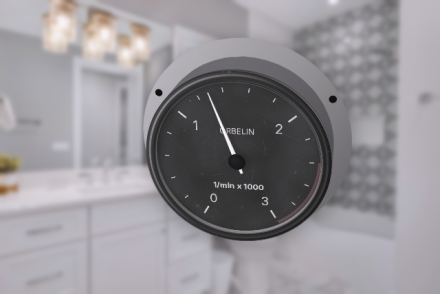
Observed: 1300 (rpm)
